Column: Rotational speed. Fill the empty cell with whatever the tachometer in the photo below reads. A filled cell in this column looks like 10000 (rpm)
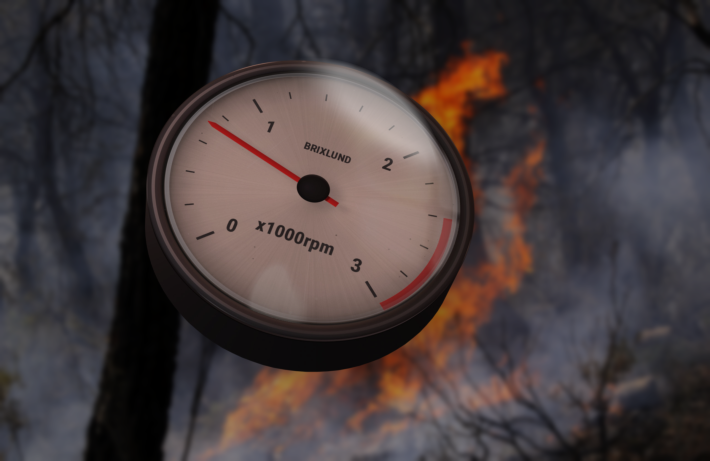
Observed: 700 (rpm)
